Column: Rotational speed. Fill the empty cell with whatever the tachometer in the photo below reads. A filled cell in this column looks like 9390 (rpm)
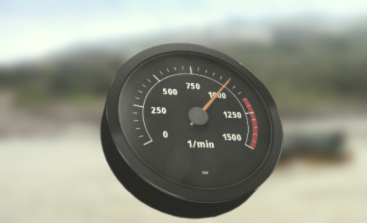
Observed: 1000 (rpm)
